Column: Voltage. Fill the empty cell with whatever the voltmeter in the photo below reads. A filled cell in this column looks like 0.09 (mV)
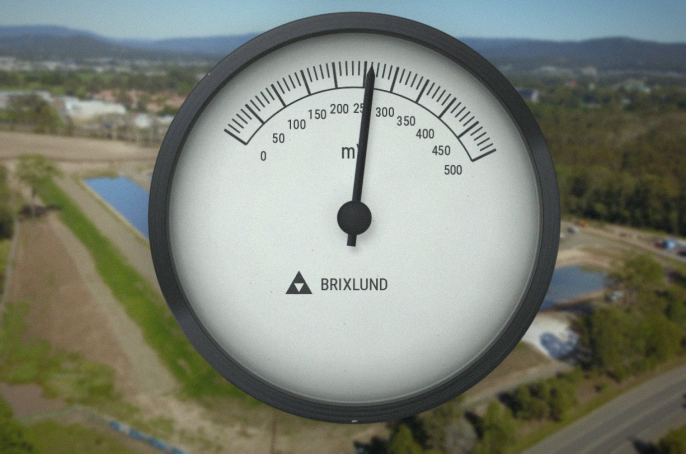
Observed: 260 (mV)
